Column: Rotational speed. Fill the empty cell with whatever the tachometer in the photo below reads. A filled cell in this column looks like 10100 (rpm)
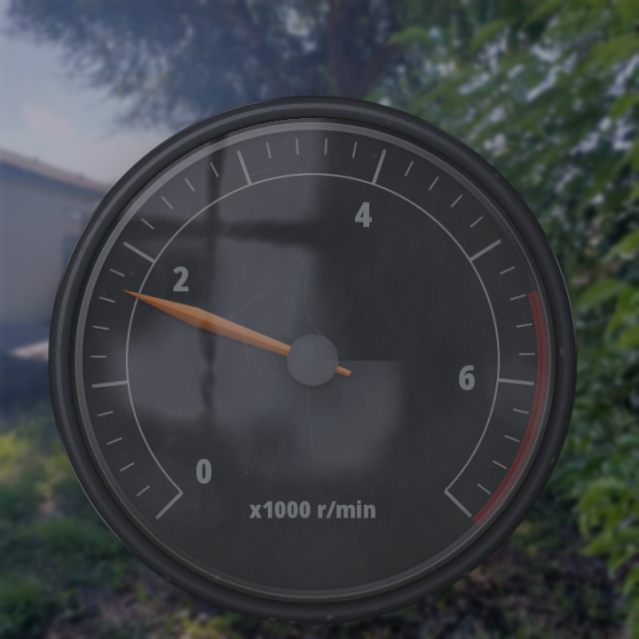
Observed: 1700 (rpm)
